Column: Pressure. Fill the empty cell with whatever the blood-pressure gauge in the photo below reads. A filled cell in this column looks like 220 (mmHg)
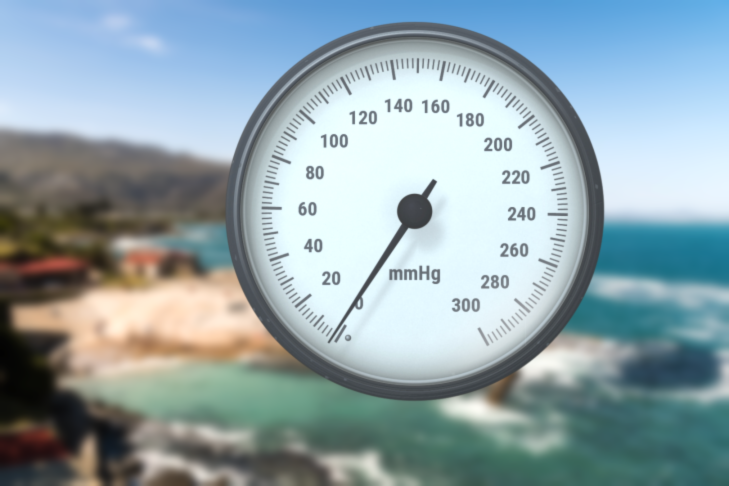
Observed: 2 (mmHg)
